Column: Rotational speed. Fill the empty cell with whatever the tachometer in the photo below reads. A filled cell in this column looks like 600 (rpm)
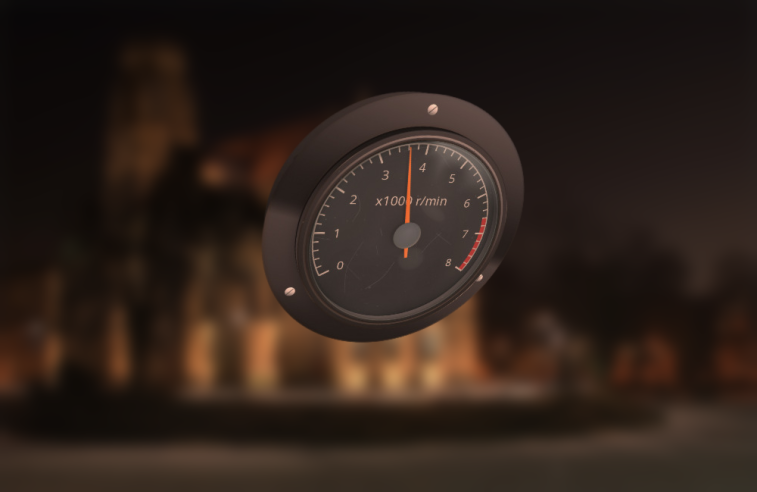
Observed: 3600 (rpm)
